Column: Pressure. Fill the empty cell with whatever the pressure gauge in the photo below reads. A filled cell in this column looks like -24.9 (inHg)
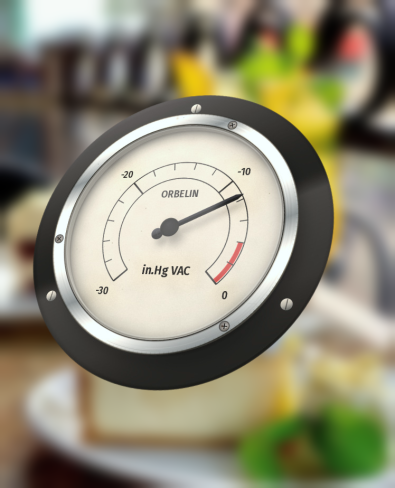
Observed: -8 (inHg)
